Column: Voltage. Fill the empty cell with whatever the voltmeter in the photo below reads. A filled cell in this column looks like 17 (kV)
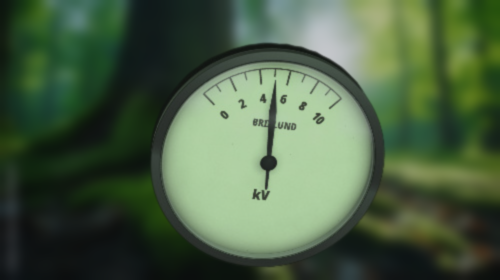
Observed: 5 (kV)
